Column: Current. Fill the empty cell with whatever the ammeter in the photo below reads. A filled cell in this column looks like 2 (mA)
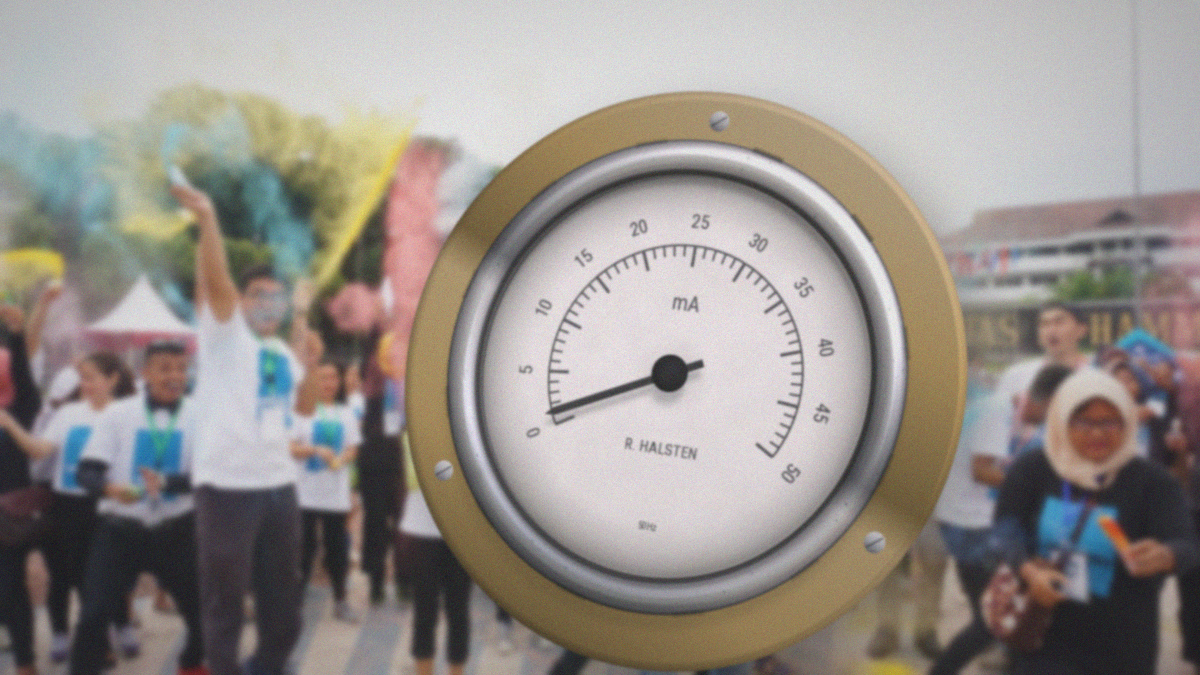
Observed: 1 (mA)
